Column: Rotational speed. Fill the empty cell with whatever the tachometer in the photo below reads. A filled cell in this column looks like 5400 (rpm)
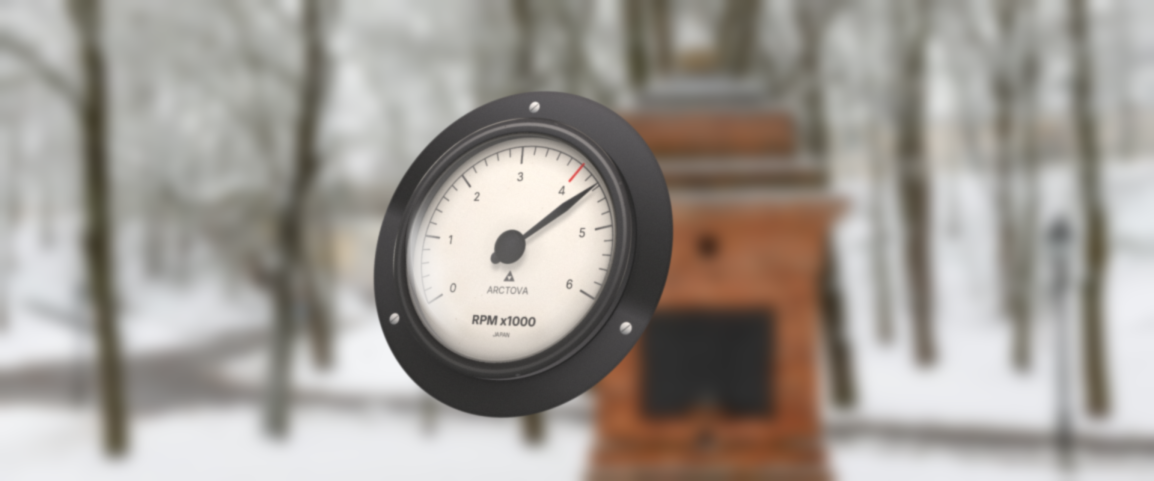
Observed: 4400 (rpm)
